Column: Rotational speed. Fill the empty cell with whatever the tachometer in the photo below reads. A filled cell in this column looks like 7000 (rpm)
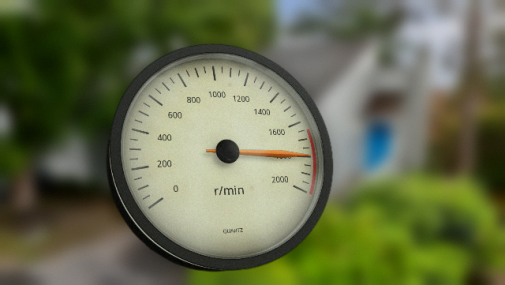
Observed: 1800 (rpm)
